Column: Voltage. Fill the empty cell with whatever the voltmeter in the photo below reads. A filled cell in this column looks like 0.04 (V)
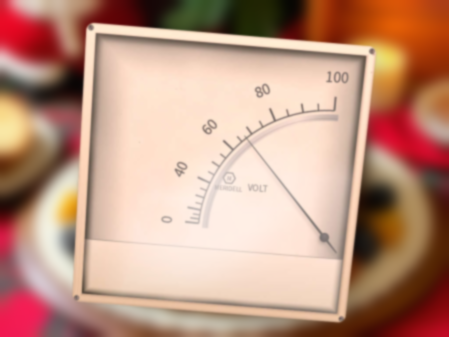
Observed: 67.5 (V)
